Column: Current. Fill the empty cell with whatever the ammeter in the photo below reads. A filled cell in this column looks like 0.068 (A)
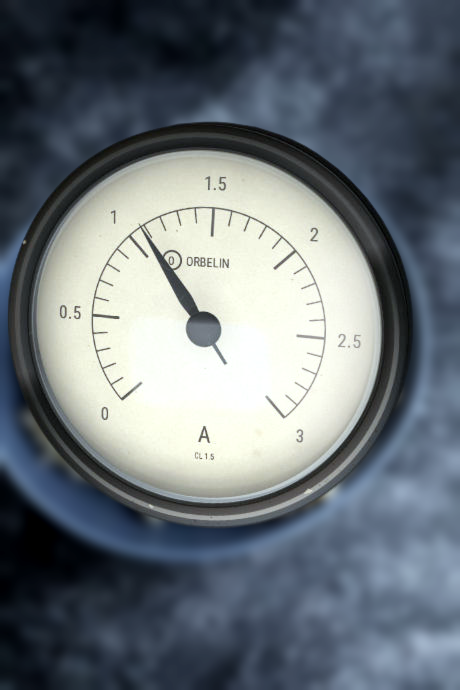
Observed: 1.1 (A)
